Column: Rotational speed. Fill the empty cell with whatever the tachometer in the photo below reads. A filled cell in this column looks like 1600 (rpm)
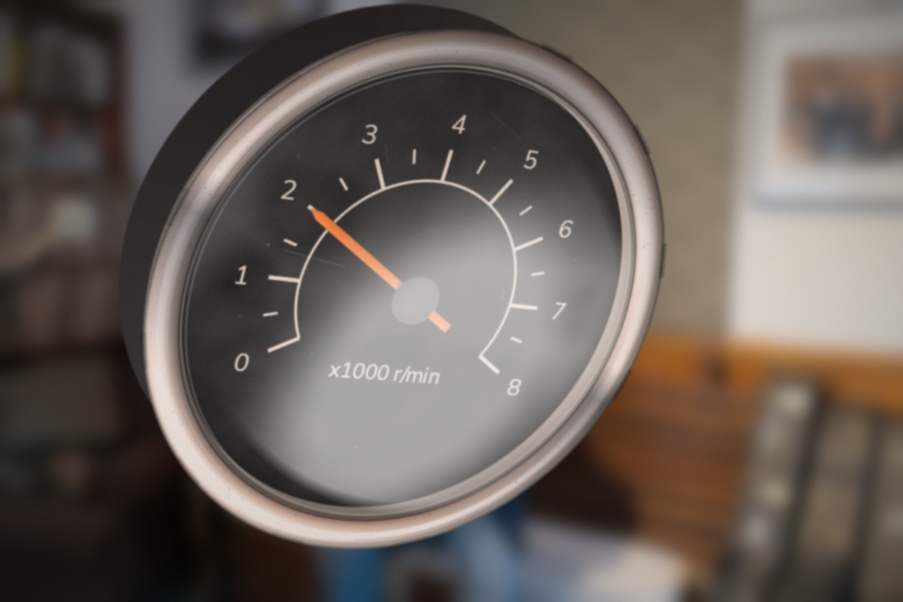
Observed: 2000 (rpm)
